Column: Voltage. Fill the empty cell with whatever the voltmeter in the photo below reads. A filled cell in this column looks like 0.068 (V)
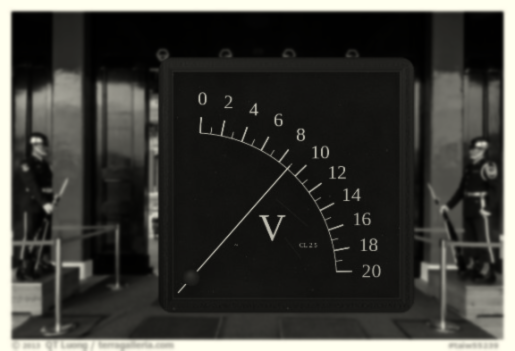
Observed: 9 (V)
